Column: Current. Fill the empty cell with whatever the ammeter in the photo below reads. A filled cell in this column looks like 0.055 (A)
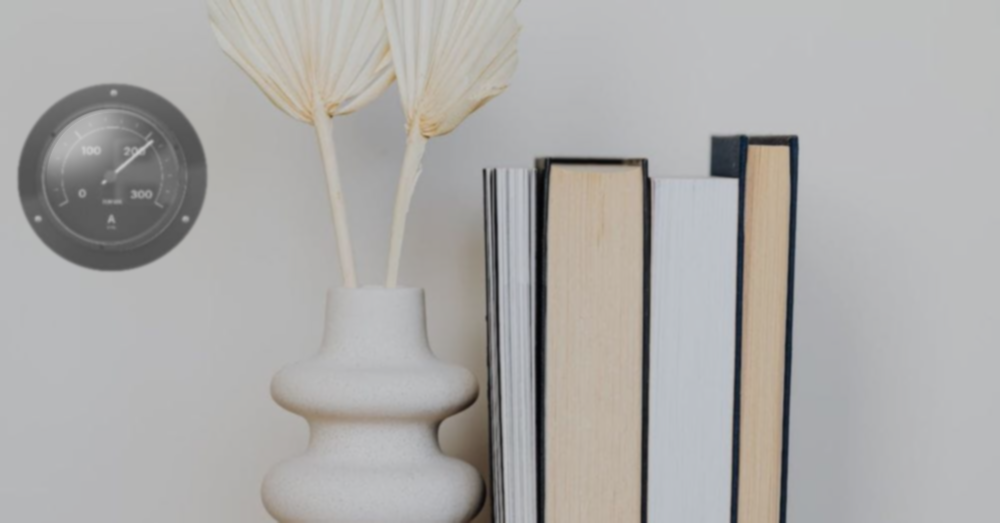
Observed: 210 (A)
